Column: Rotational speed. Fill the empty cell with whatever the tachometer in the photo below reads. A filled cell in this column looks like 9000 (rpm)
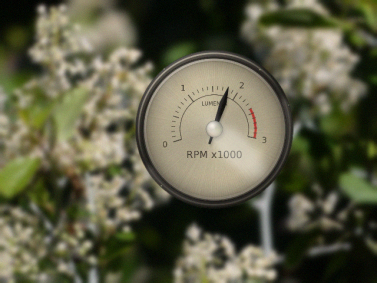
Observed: 1800 (rpm)
